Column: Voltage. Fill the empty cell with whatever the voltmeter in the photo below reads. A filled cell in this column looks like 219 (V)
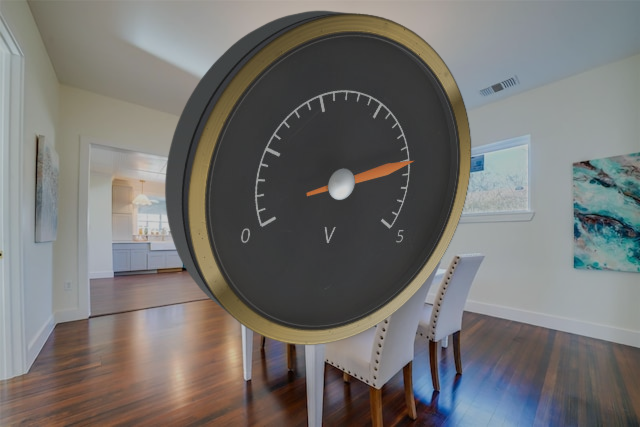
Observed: 4 (V)
